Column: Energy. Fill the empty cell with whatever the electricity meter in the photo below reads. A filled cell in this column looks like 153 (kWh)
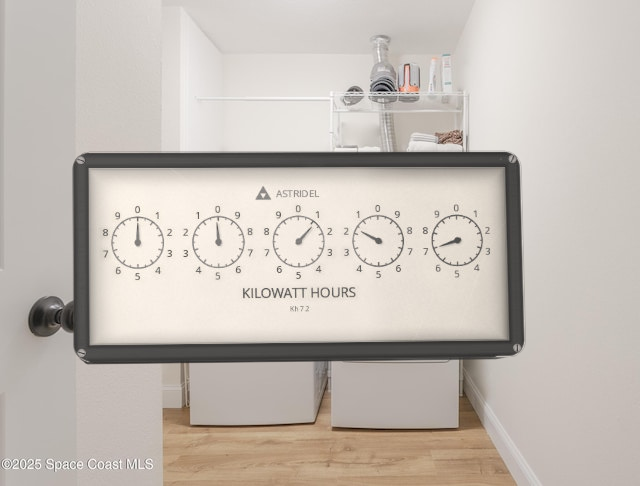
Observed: 117 (kWh)
